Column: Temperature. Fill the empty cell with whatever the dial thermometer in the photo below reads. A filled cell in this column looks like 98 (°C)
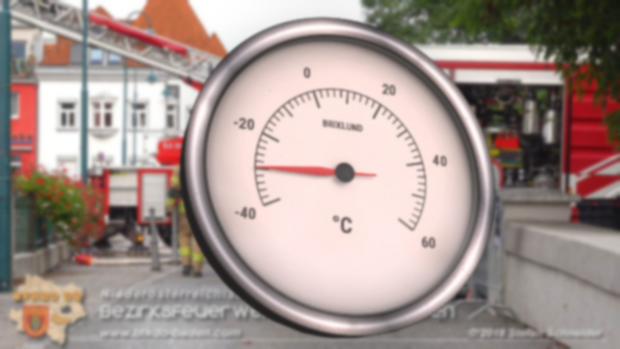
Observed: -30 (°C)
